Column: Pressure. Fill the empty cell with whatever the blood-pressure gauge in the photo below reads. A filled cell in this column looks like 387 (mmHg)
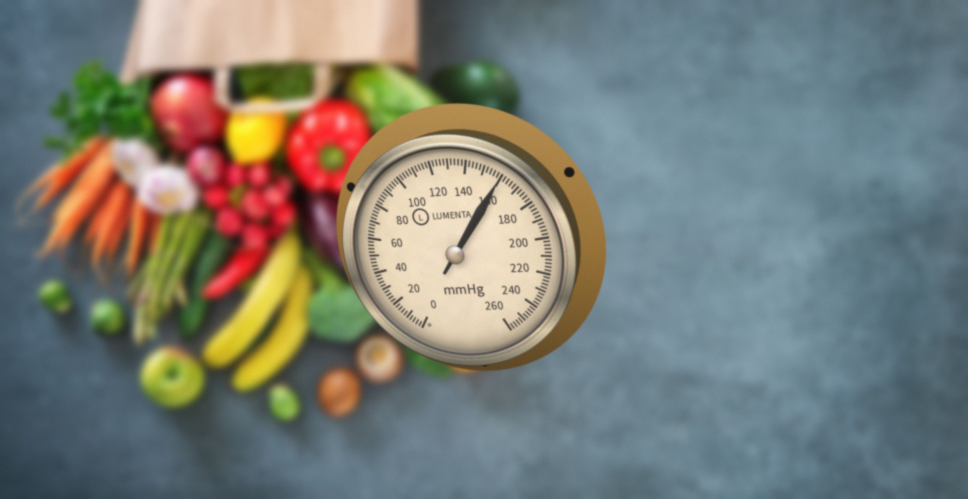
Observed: 160 (mmHg)
